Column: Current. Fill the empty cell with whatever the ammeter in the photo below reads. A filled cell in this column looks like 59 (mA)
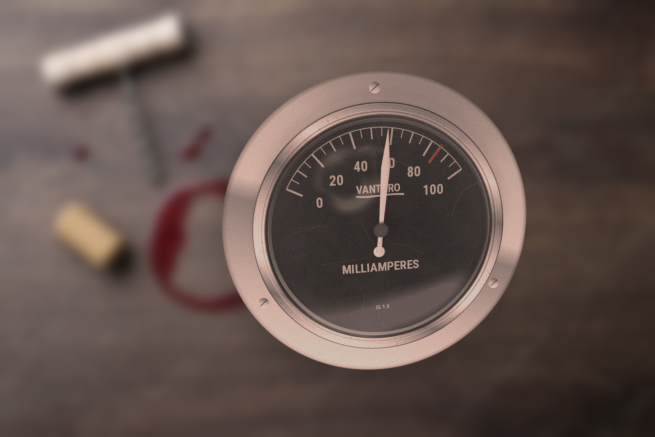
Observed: 57.5 (mA)
